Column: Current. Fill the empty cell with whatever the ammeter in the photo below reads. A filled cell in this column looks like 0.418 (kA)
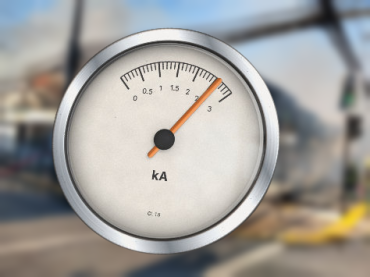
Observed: 2.6 (kA)
